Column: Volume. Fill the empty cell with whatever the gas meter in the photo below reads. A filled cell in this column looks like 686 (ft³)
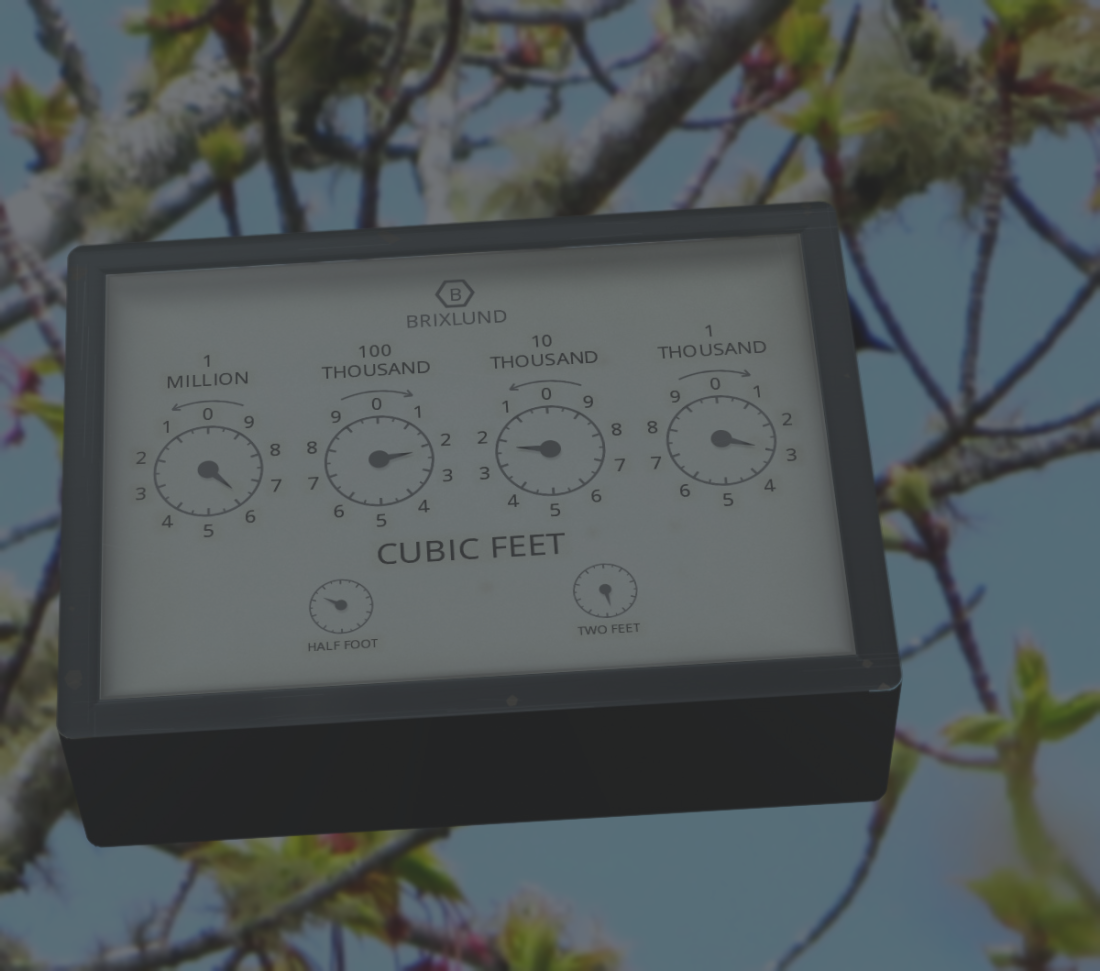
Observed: 622300 (ft³)
